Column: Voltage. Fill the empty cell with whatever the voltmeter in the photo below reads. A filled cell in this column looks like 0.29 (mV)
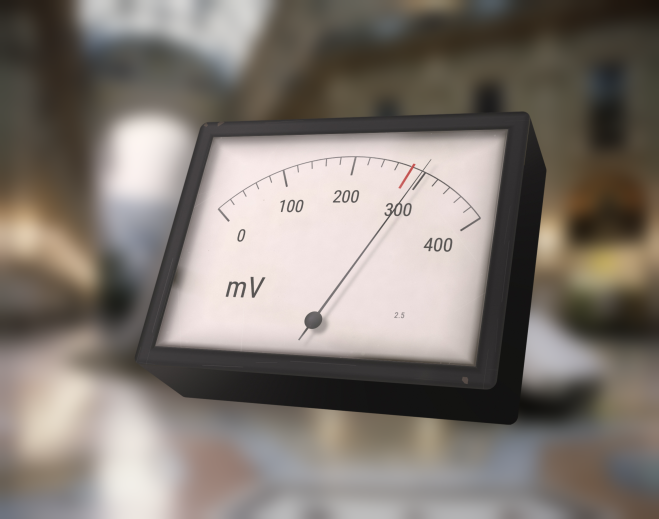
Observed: 300 (mV)
